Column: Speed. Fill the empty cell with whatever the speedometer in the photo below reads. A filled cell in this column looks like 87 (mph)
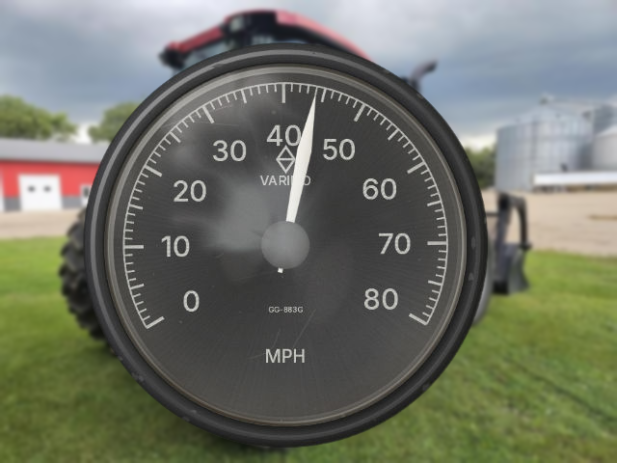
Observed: 44 (mph)
